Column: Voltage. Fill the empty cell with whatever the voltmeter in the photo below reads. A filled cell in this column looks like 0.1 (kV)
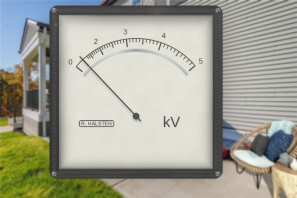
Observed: 1 (kV)
